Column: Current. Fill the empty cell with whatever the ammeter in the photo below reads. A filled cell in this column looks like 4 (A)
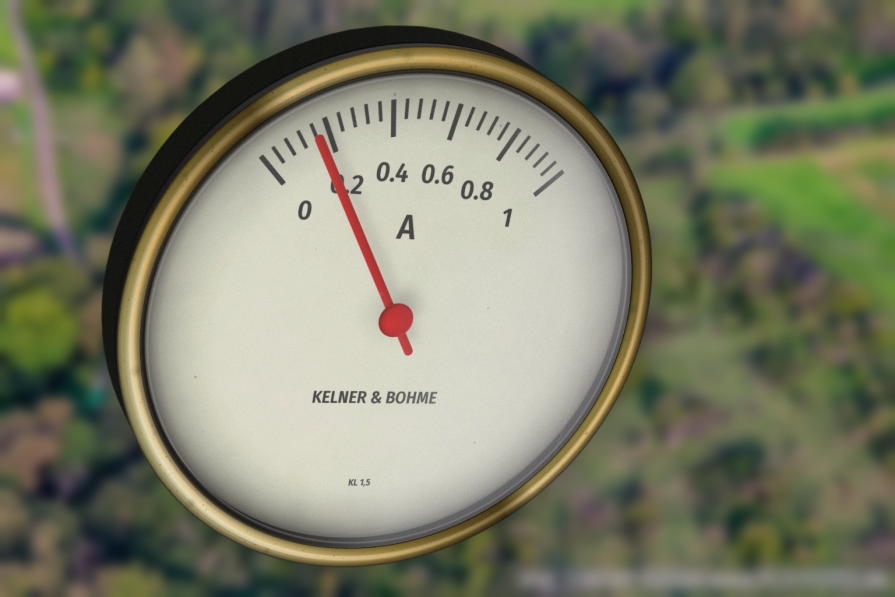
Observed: 0.16 (A)
